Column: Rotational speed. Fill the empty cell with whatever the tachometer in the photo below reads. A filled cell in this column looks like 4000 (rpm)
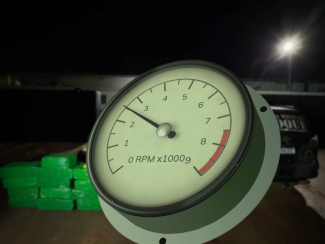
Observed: 2500 (rpm)
